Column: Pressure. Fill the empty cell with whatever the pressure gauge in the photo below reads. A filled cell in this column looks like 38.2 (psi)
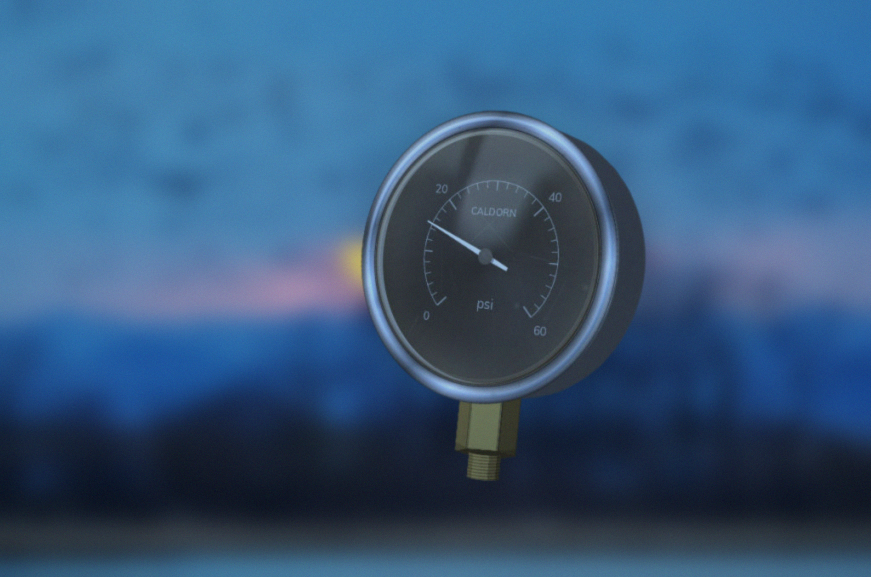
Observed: 15 (psi)
